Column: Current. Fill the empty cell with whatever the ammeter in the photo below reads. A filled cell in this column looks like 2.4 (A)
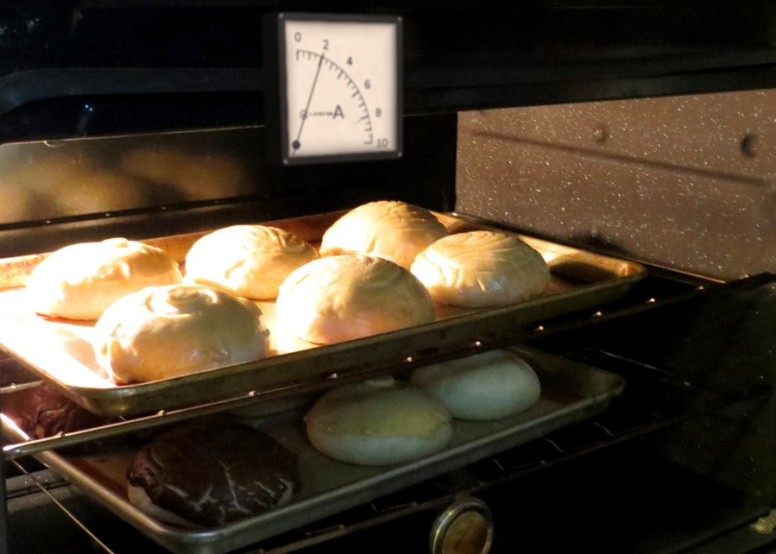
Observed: 2 (A)
